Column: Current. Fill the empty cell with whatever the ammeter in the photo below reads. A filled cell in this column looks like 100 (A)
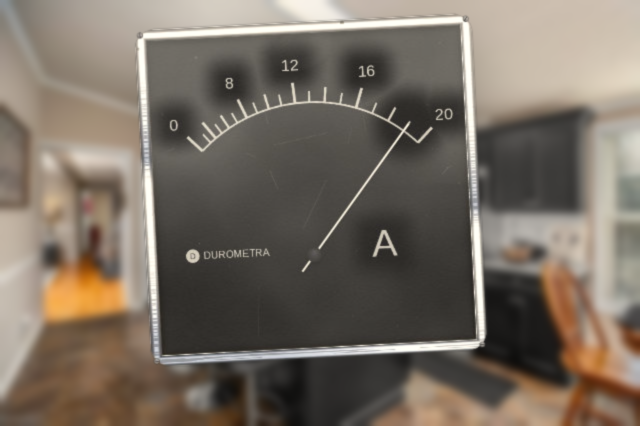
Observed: 19 (A)
